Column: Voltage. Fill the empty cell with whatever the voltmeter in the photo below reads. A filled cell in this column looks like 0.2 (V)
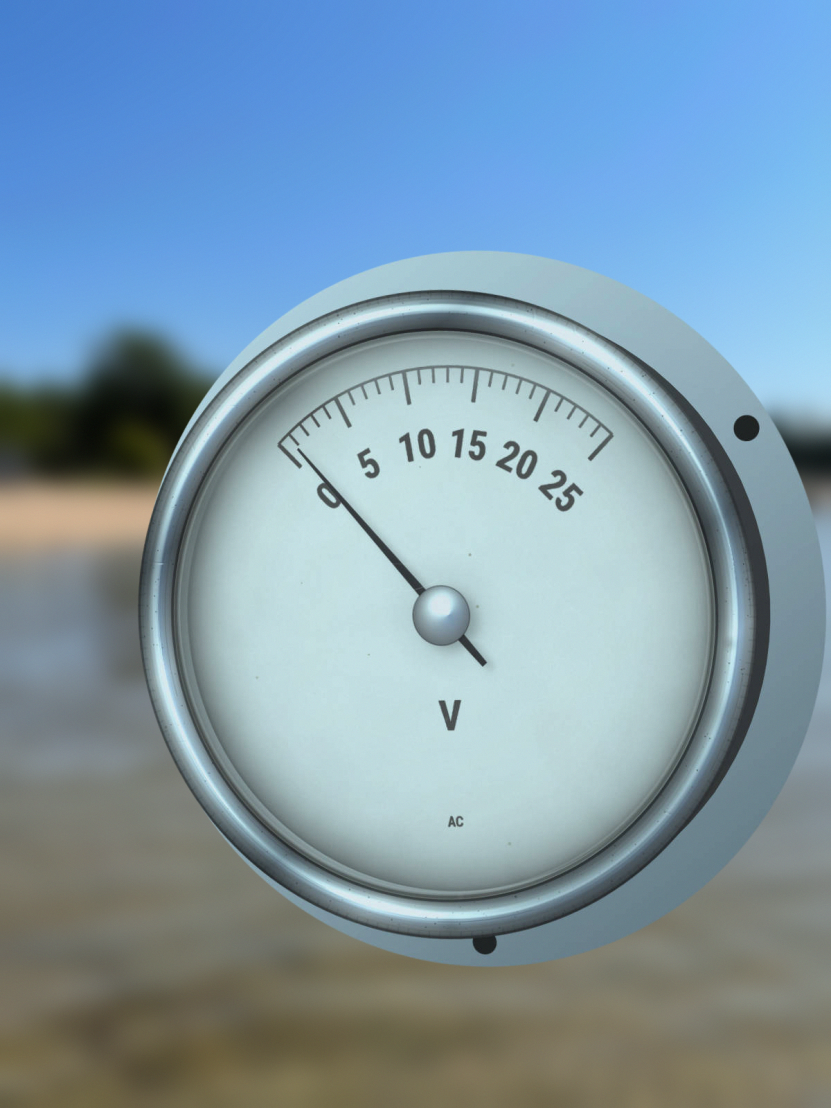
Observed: 1 (V)
